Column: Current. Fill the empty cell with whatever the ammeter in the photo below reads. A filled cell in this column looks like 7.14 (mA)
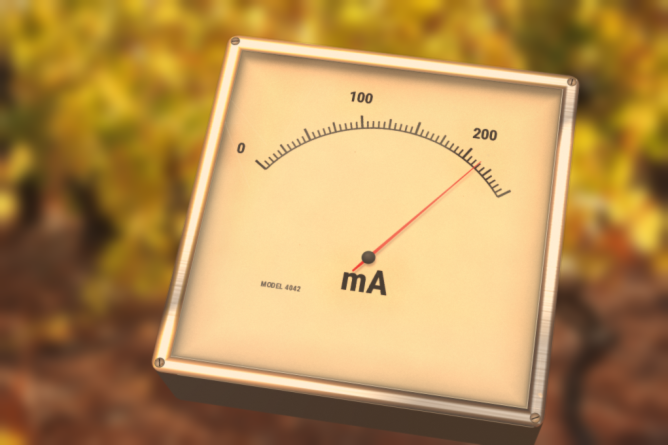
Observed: 215 (mA)
